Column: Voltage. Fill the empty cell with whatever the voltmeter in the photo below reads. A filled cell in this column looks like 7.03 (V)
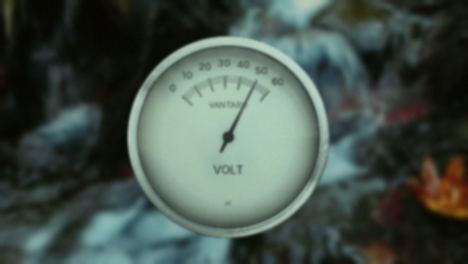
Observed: 50 (V)
